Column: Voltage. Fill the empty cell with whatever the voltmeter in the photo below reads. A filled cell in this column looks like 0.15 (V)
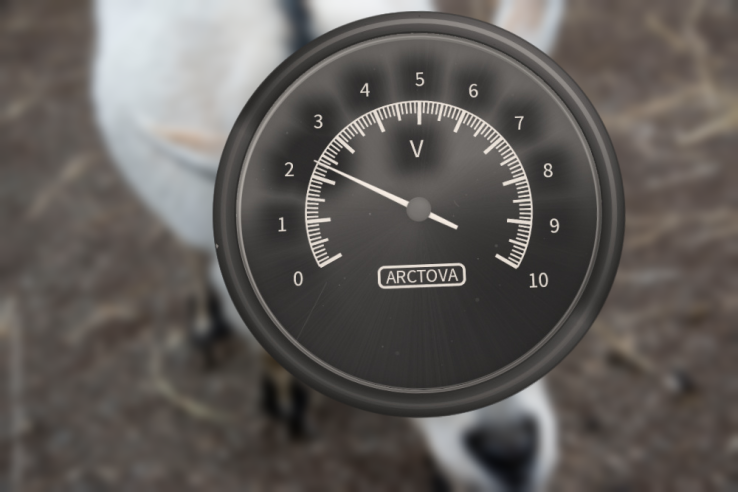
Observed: 2.3 (V)
